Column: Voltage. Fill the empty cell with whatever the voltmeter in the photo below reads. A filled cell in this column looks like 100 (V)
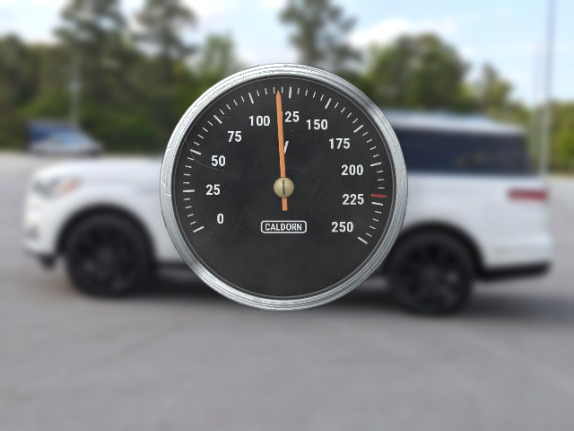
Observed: 117.5 (V)
